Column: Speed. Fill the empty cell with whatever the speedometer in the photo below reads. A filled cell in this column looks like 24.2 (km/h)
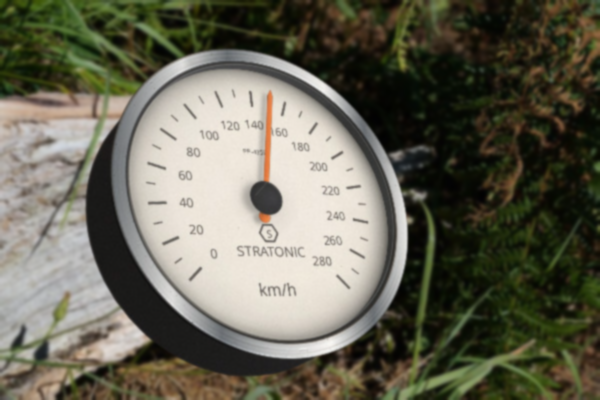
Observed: 150 (km/h)
